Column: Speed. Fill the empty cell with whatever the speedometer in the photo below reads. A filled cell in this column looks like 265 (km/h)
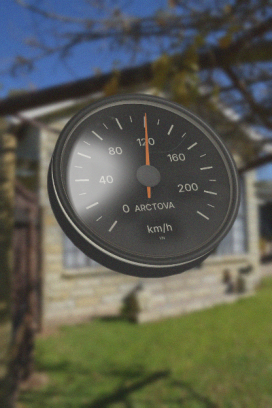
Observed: 120 (km/h)
